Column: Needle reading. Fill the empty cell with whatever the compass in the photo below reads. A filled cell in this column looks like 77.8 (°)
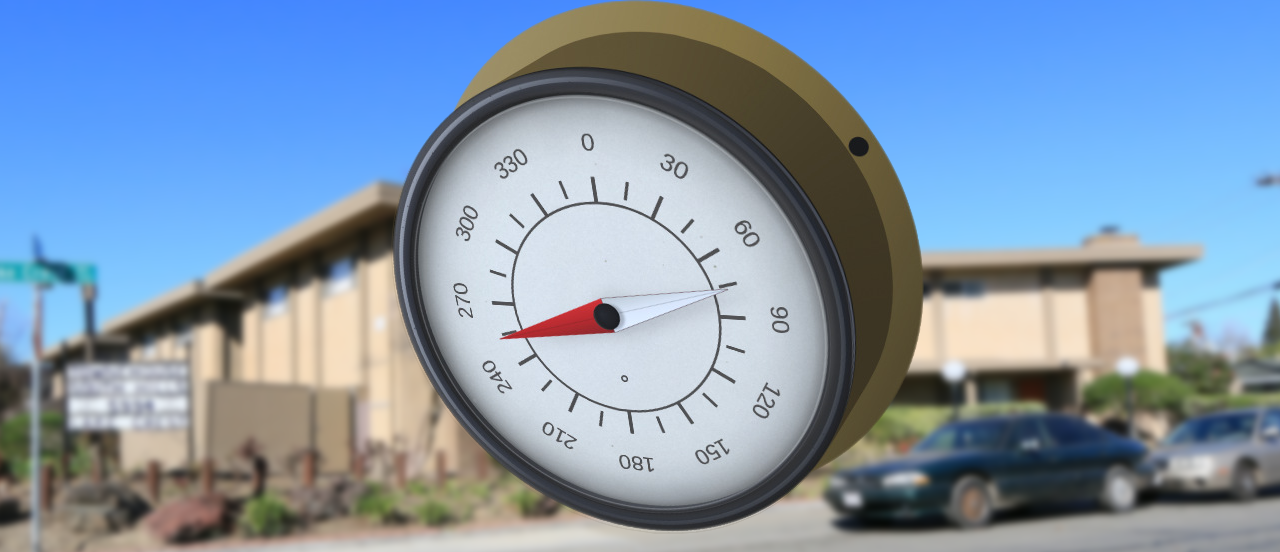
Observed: 255 (°)
